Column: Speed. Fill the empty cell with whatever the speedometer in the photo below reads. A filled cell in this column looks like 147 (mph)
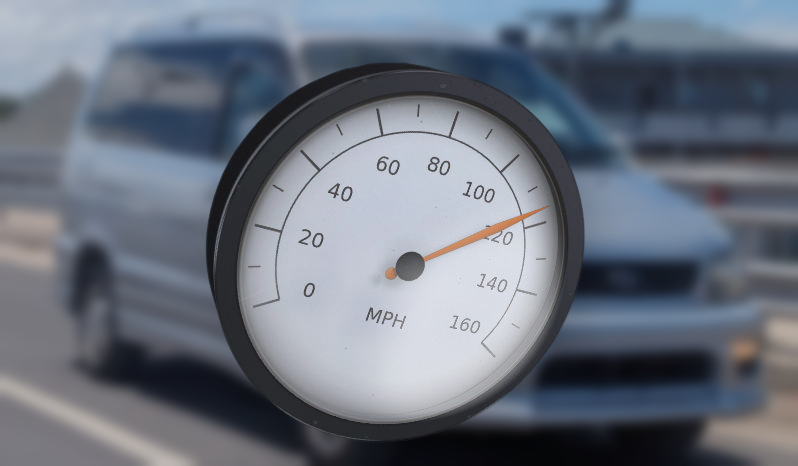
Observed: 115 (mph)
